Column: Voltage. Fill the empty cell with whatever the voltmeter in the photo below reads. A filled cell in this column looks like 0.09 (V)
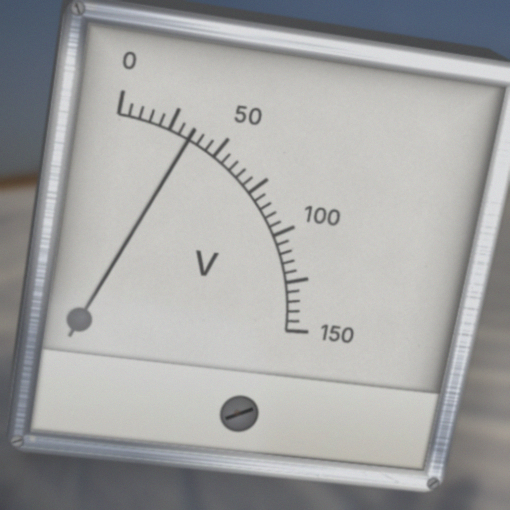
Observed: 35 (V)
